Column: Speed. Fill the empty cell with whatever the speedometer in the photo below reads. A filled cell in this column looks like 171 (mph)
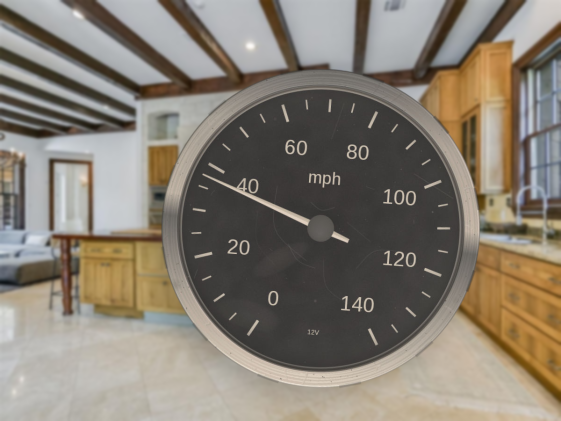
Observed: 37.5 (mph)
